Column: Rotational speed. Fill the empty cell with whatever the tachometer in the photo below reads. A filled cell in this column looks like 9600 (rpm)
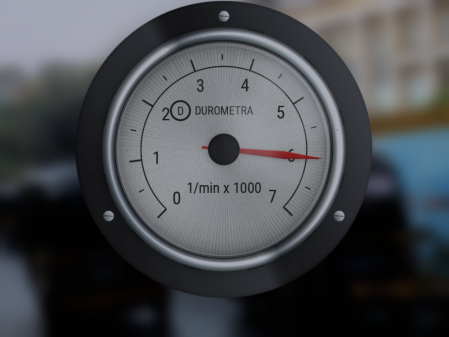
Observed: 6000 (rpm)
